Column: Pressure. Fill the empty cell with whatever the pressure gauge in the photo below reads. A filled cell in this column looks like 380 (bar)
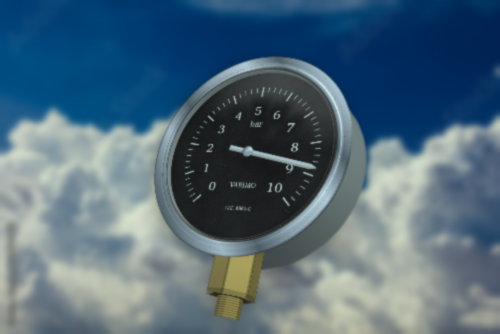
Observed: 8.8 (bar)
